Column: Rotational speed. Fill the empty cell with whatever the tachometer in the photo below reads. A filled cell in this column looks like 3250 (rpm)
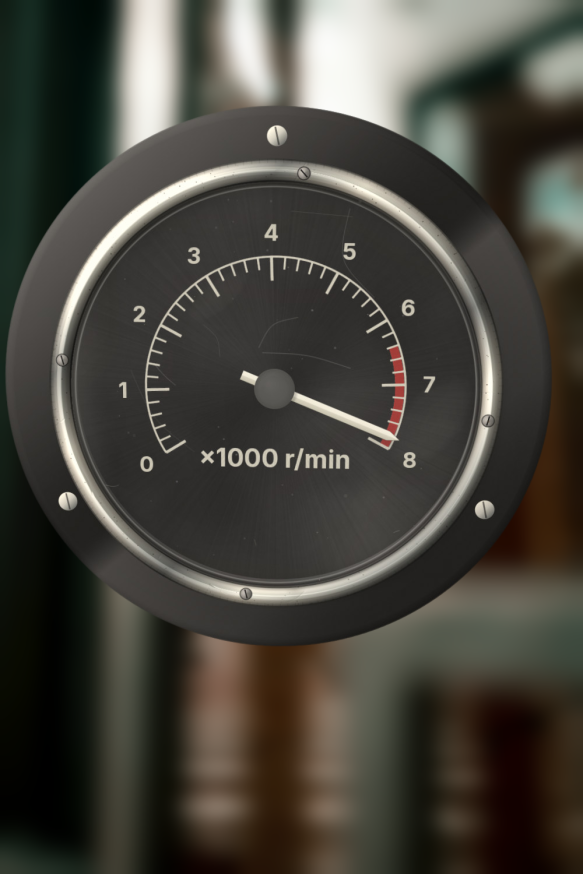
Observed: 7800 (rpm)
